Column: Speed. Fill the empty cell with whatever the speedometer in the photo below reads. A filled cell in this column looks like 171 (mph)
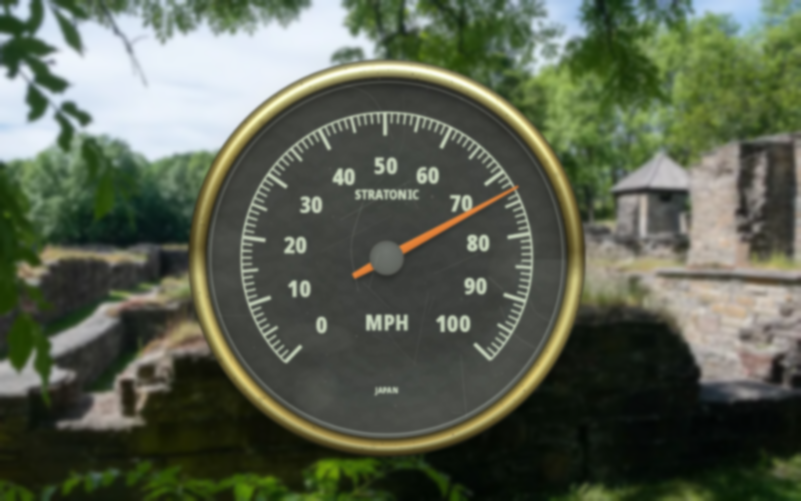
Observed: 73 (mph)
